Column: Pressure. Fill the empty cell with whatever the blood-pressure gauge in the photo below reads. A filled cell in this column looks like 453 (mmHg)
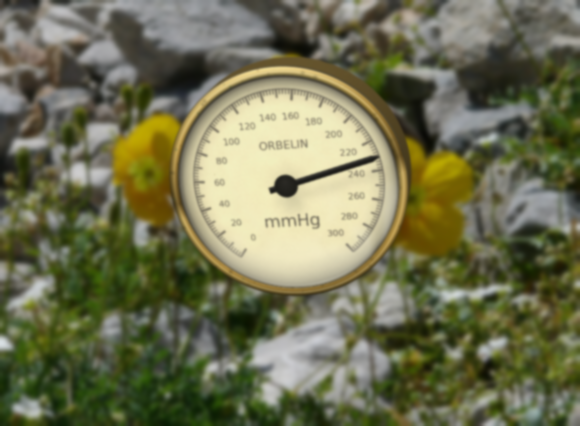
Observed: 230 (mmHg)
